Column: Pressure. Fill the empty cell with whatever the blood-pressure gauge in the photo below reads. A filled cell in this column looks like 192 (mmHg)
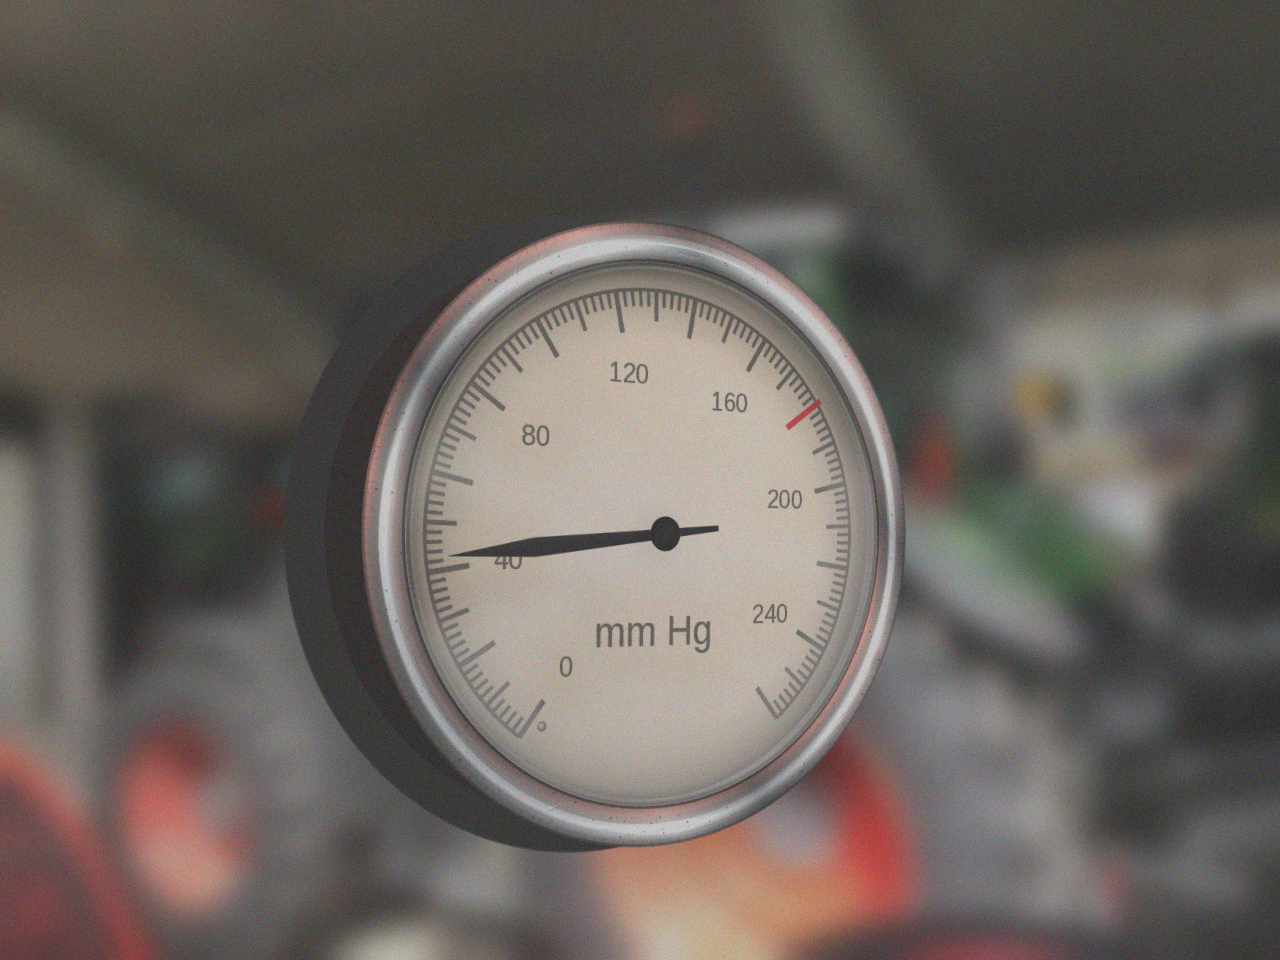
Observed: 43 (mmHg)
